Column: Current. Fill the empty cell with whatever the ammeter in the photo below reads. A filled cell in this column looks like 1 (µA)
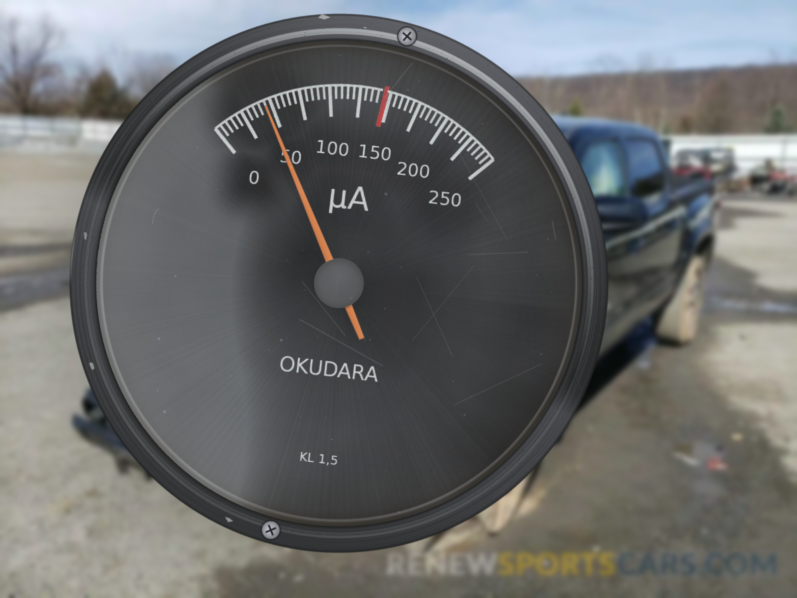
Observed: 45 (µA)
